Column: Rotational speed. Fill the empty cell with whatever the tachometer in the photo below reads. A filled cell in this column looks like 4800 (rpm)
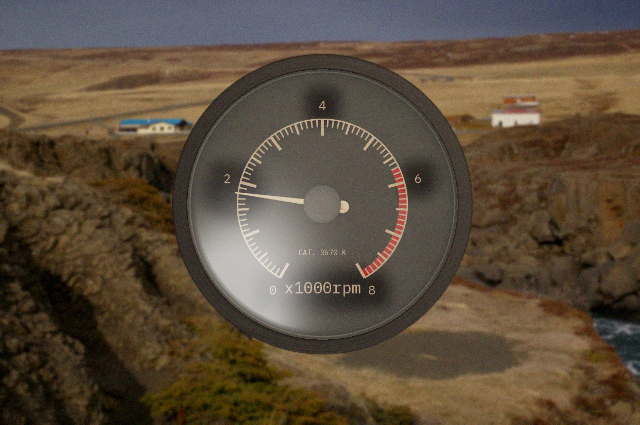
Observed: 1800 (rpm)
